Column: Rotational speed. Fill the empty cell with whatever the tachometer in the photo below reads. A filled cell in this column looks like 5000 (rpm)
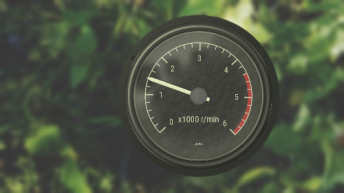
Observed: 1400 (rpm)
